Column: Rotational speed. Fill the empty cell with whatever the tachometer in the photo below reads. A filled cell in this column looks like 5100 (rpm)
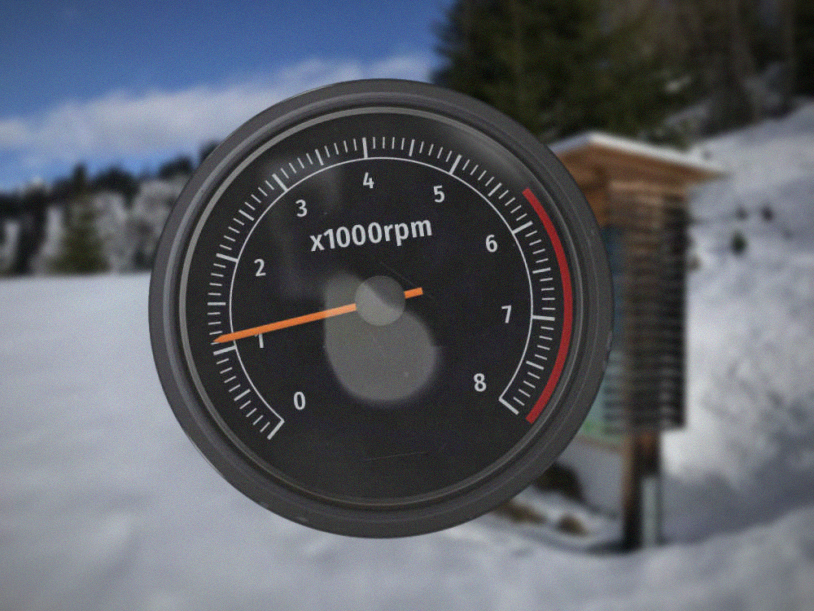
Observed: 1100 (rpm)
